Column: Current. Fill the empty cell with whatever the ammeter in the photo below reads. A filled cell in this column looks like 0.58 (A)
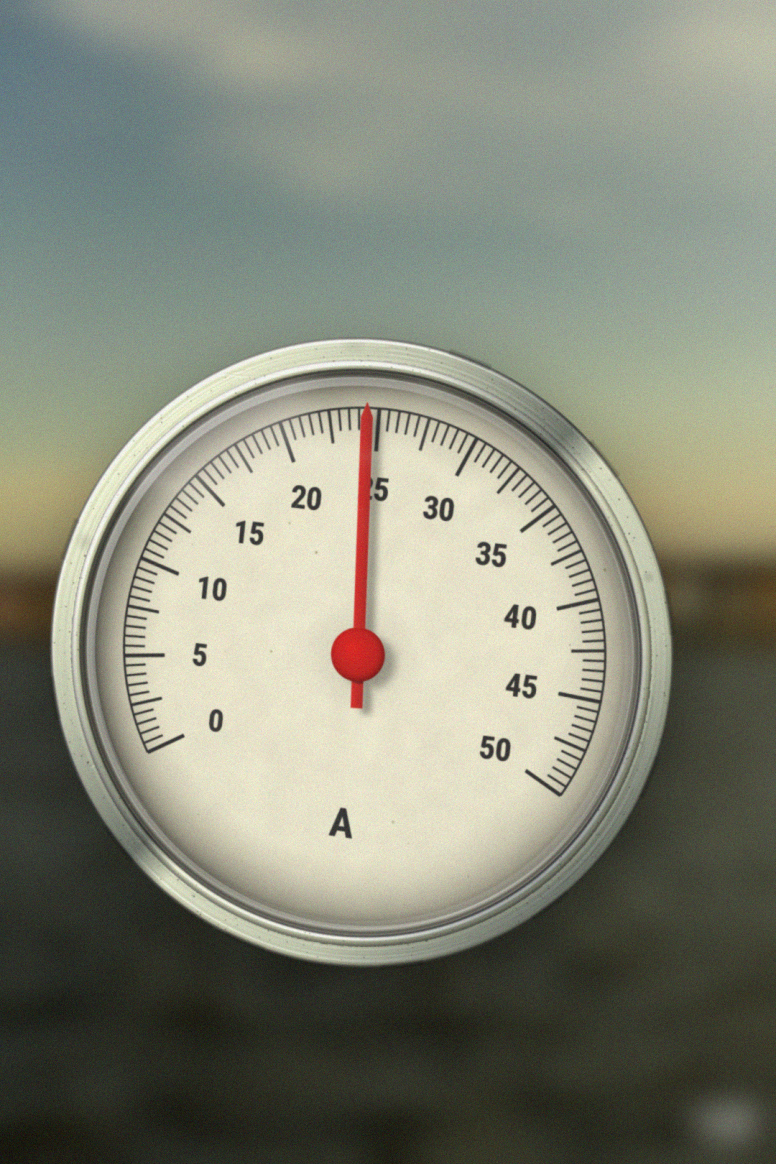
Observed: 24.5 (A)
